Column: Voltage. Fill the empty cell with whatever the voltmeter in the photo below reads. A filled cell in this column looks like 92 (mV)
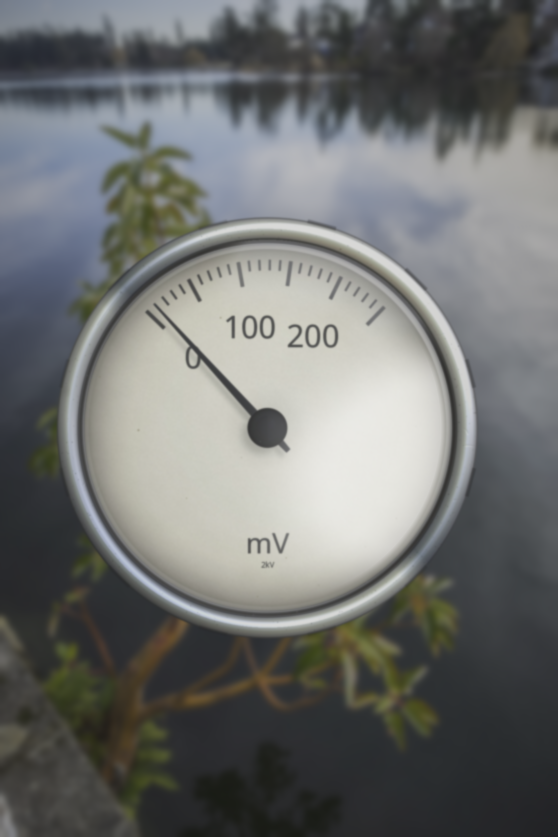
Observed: 10 (mV)
